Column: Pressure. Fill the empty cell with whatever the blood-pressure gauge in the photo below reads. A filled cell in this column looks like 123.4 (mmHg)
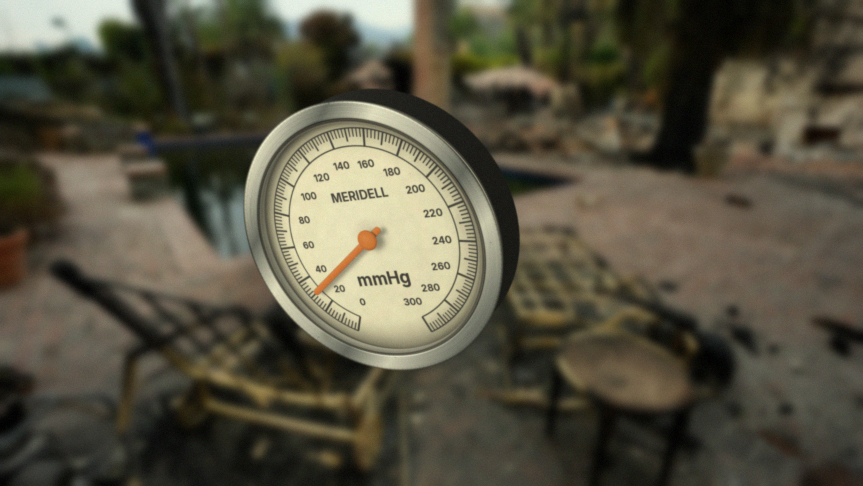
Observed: 30 (mmHg)
